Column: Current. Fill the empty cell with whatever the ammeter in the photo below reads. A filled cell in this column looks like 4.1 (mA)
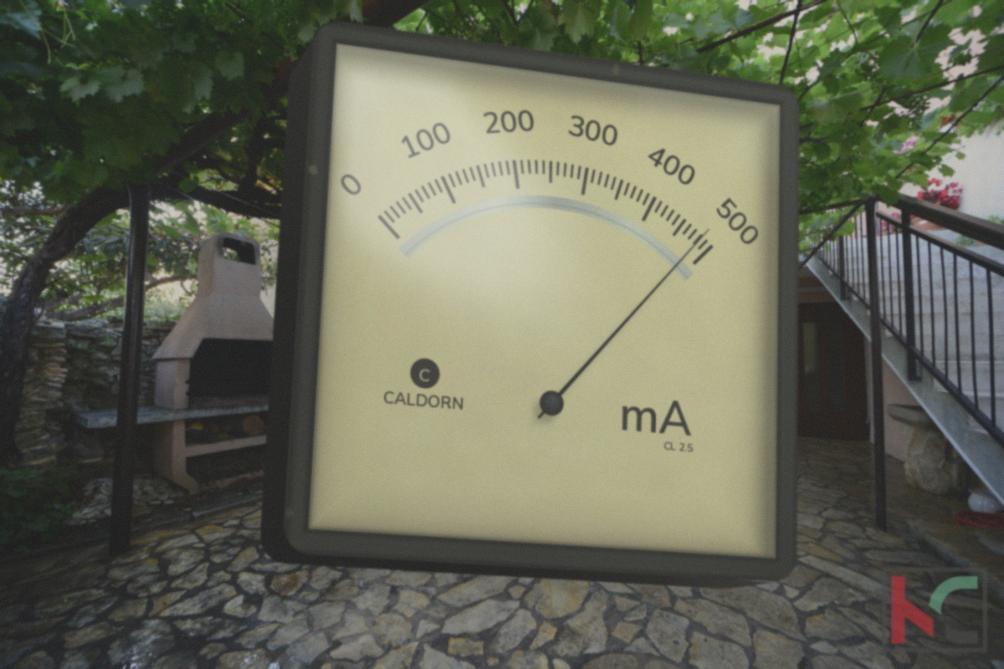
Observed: 480 (mA)
